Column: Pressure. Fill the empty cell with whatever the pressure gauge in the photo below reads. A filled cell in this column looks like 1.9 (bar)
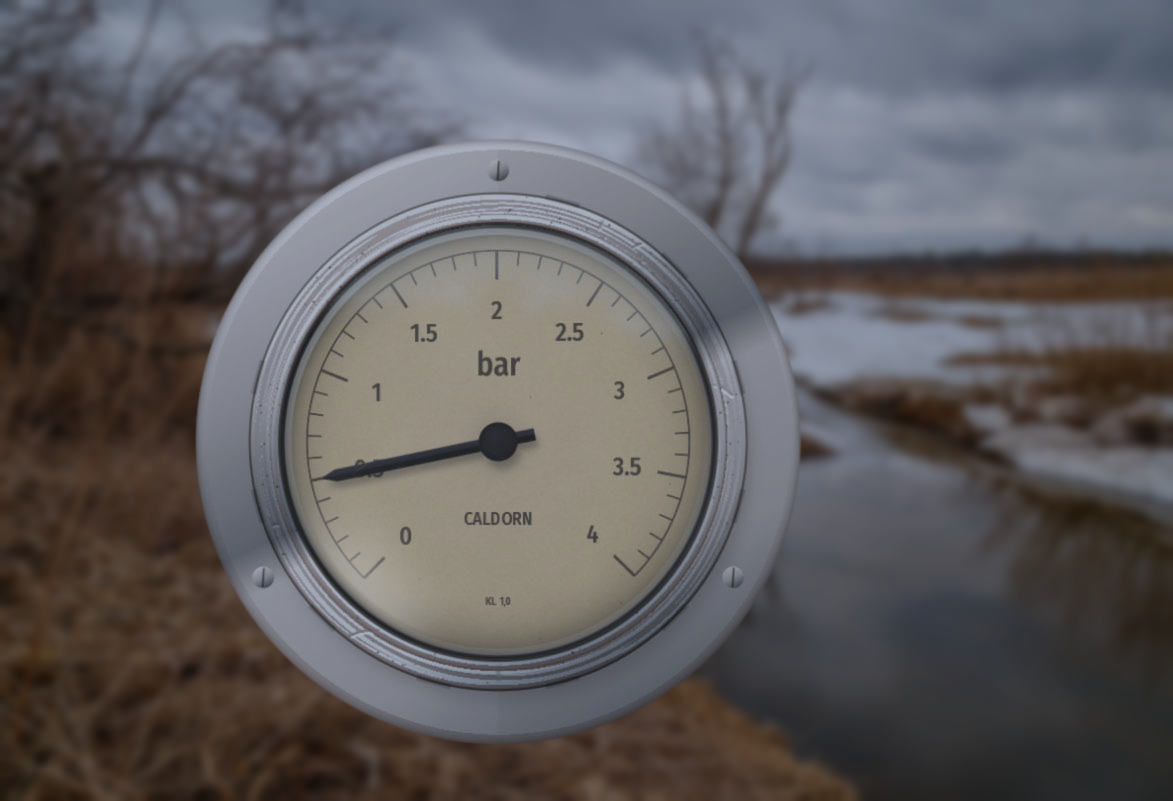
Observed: 0.5 (bar)
